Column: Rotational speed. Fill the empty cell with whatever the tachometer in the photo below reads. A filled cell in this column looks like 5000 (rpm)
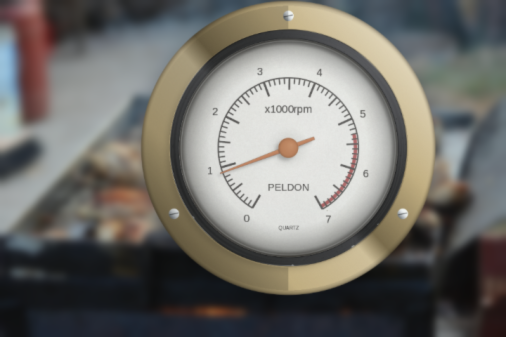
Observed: 900 (rpm)
